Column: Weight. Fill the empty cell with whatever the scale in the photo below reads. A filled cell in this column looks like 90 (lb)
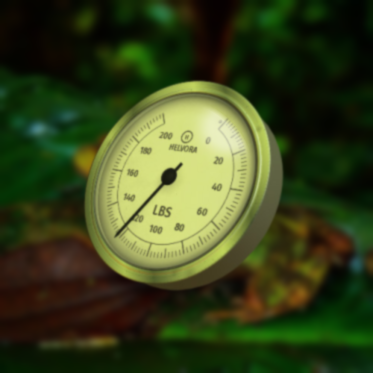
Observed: 120 (lb)
